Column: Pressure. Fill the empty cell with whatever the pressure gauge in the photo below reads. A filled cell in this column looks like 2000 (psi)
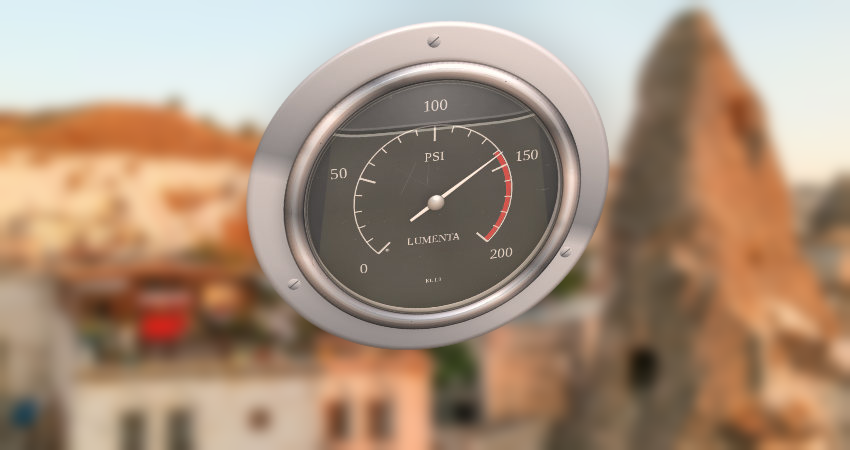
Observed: 140 (psi)
